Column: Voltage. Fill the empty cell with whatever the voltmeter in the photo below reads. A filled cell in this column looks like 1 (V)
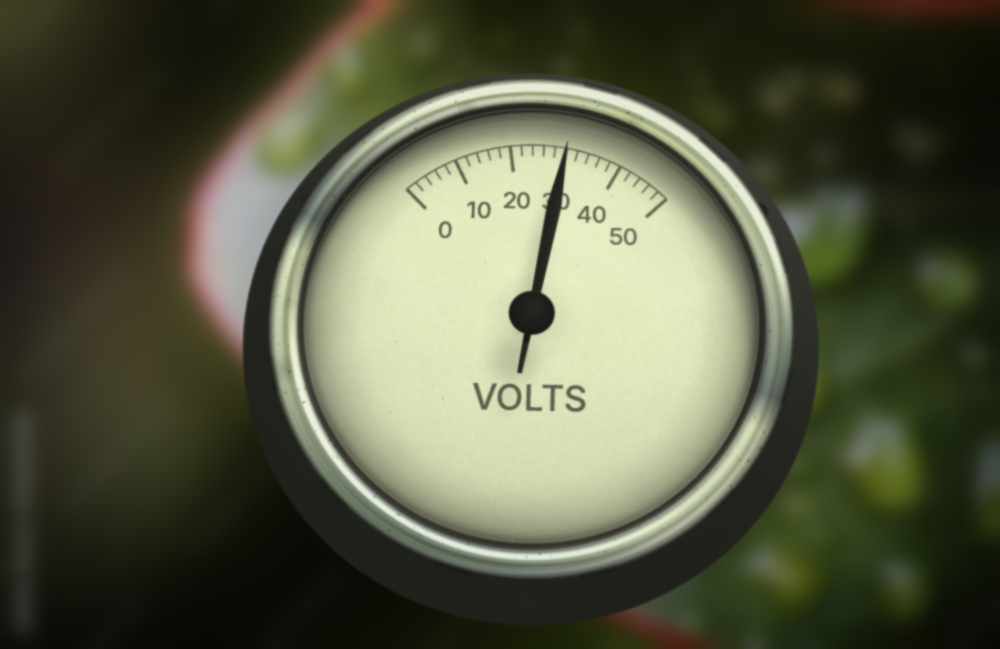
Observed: 30 (V)
